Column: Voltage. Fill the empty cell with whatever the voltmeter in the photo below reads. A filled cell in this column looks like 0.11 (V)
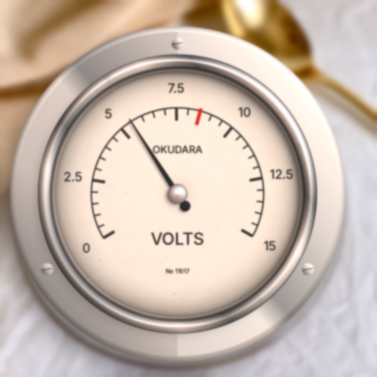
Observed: 5.5 (V)
